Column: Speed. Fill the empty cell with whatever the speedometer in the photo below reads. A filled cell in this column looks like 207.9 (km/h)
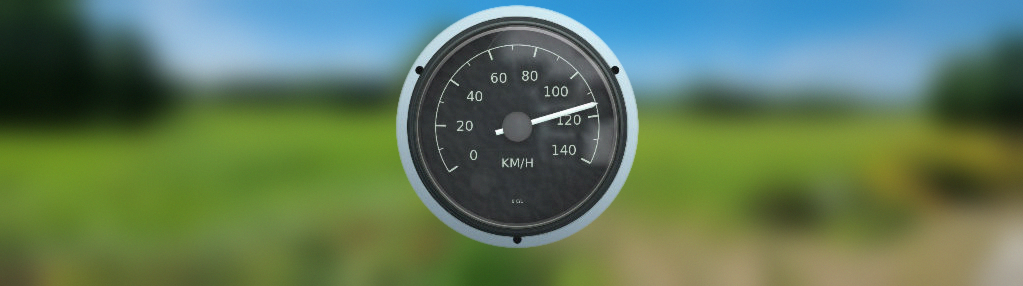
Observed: 115 (km/h)
